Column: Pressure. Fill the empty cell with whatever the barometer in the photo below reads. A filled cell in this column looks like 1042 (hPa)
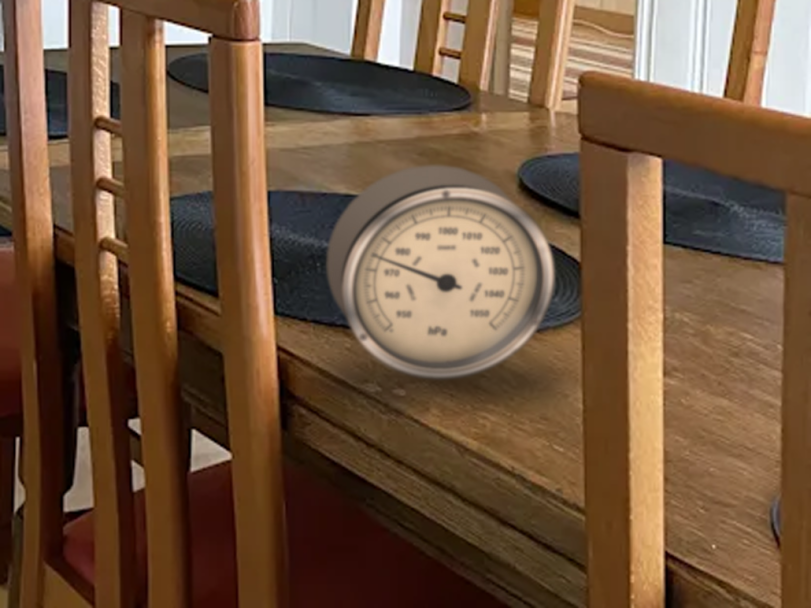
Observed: 975 (hPa)
